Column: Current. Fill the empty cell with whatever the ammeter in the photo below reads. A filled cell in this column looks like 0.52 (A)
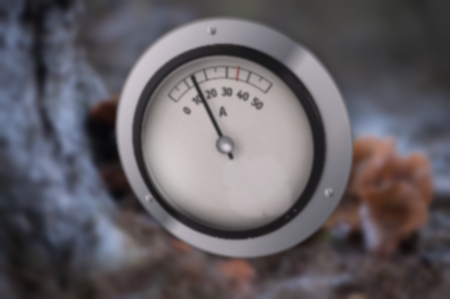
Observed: 15 (A)
